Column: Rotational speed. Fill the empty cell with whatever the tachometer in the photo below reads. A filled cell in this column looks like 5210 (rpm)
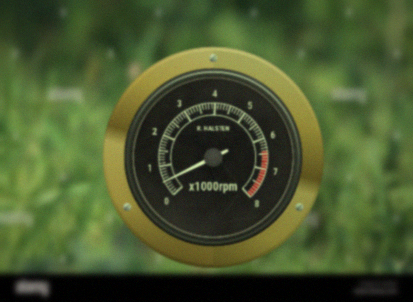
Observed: 500 (rpm)
